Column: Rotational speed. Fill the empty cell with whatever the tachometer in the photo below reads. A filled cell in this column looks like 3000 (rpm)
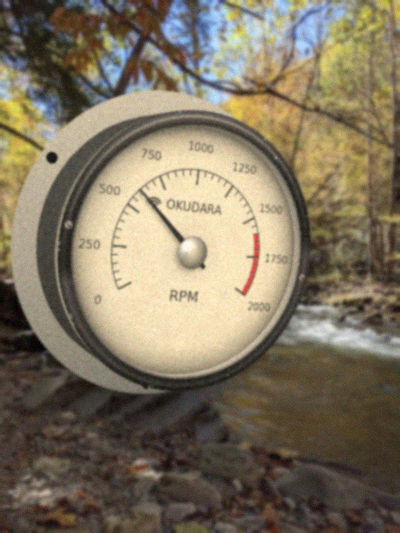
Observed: 600 (rpm)
